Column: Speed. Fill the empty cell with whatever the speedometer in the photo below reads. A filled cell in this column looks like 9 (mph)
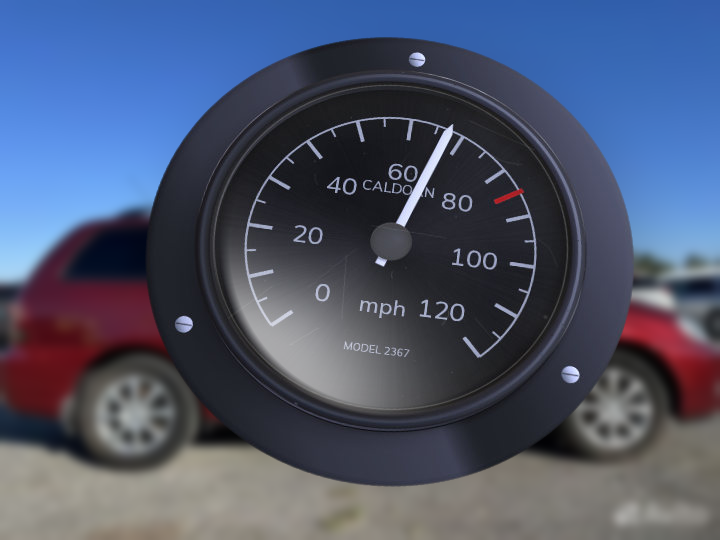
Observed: 67.5 (mph)
